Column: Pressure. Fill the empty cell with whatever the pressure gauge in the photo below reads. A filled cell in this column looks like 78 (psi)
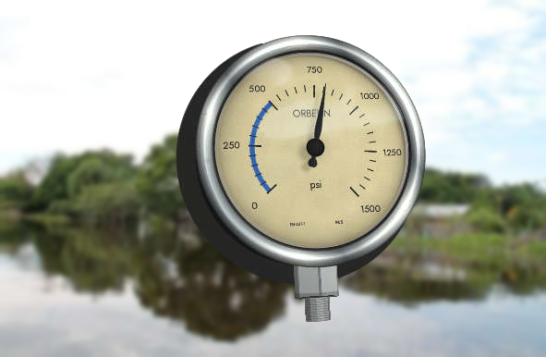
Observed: 800 (psi)
